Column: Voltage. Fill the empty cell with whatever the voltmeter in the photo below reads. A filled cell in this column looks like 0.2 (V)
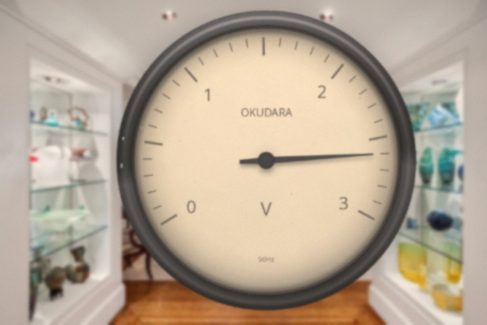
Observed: 2.6 (V)
